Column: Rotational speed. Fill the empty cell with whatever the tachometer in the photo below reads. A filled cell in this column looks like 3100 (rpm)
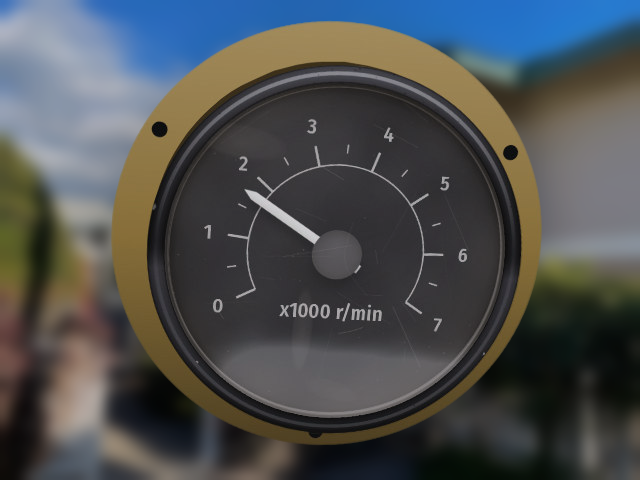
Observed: 1750 (rpm)
